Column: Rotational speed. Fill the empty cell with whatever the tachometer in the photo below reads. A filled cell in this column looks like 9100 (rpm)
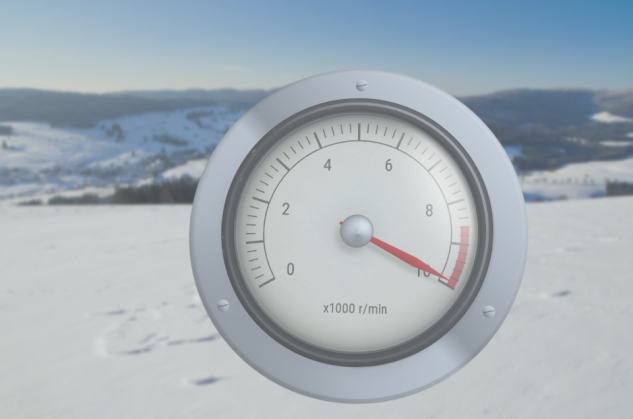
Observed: 9900 (rpm)
